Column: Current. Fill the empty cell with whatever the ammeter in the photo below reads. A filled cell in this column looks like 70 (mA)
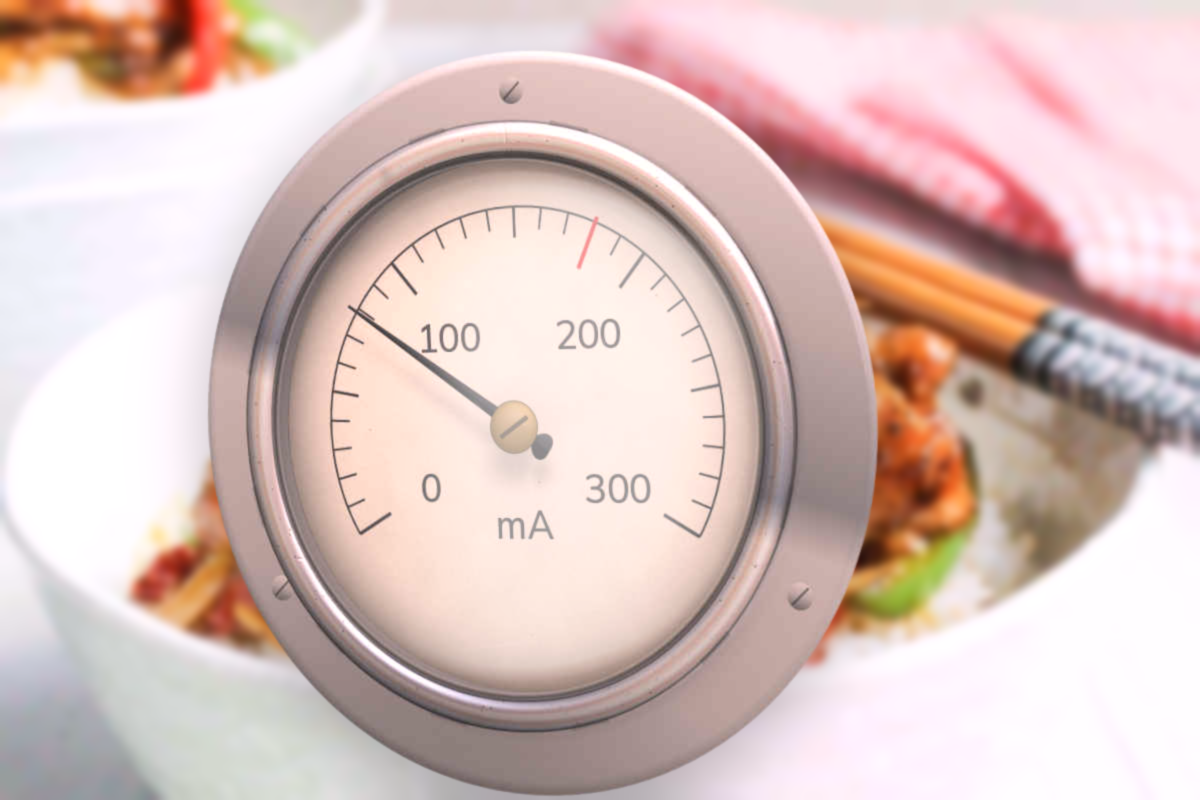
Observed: 80 (mA)
